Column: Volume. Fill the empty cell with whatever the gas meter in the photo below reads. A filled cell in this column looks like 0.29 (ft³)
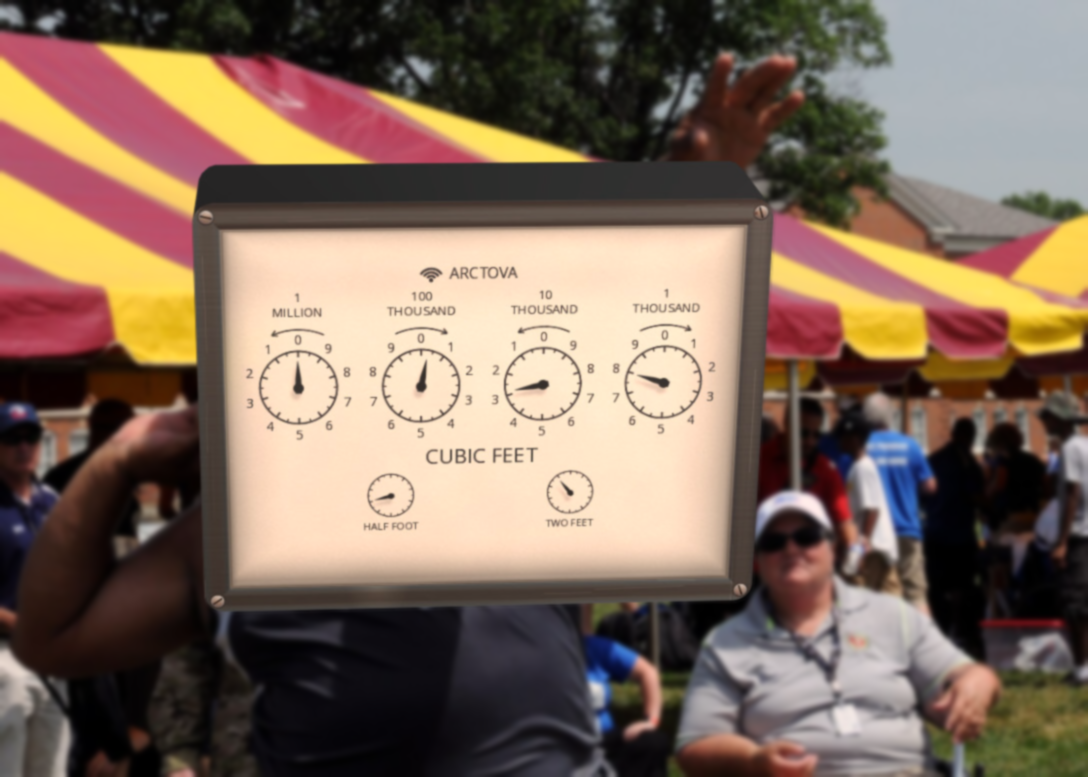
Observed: 2800 (ft³)
